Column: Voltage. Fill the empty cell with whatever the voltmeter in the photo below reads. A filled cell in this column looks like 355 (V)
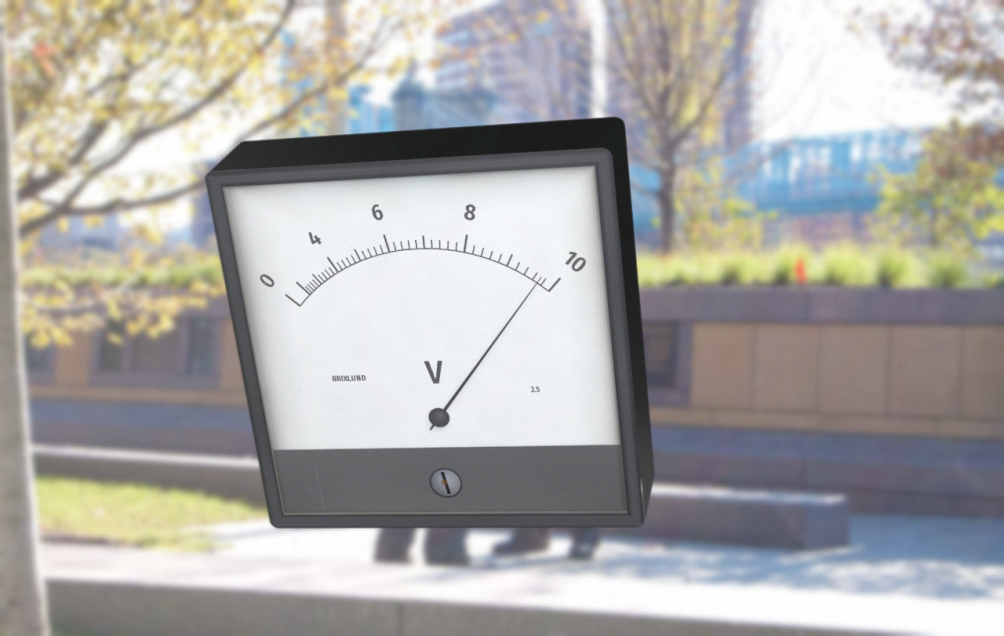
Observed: 9.7 (V)
